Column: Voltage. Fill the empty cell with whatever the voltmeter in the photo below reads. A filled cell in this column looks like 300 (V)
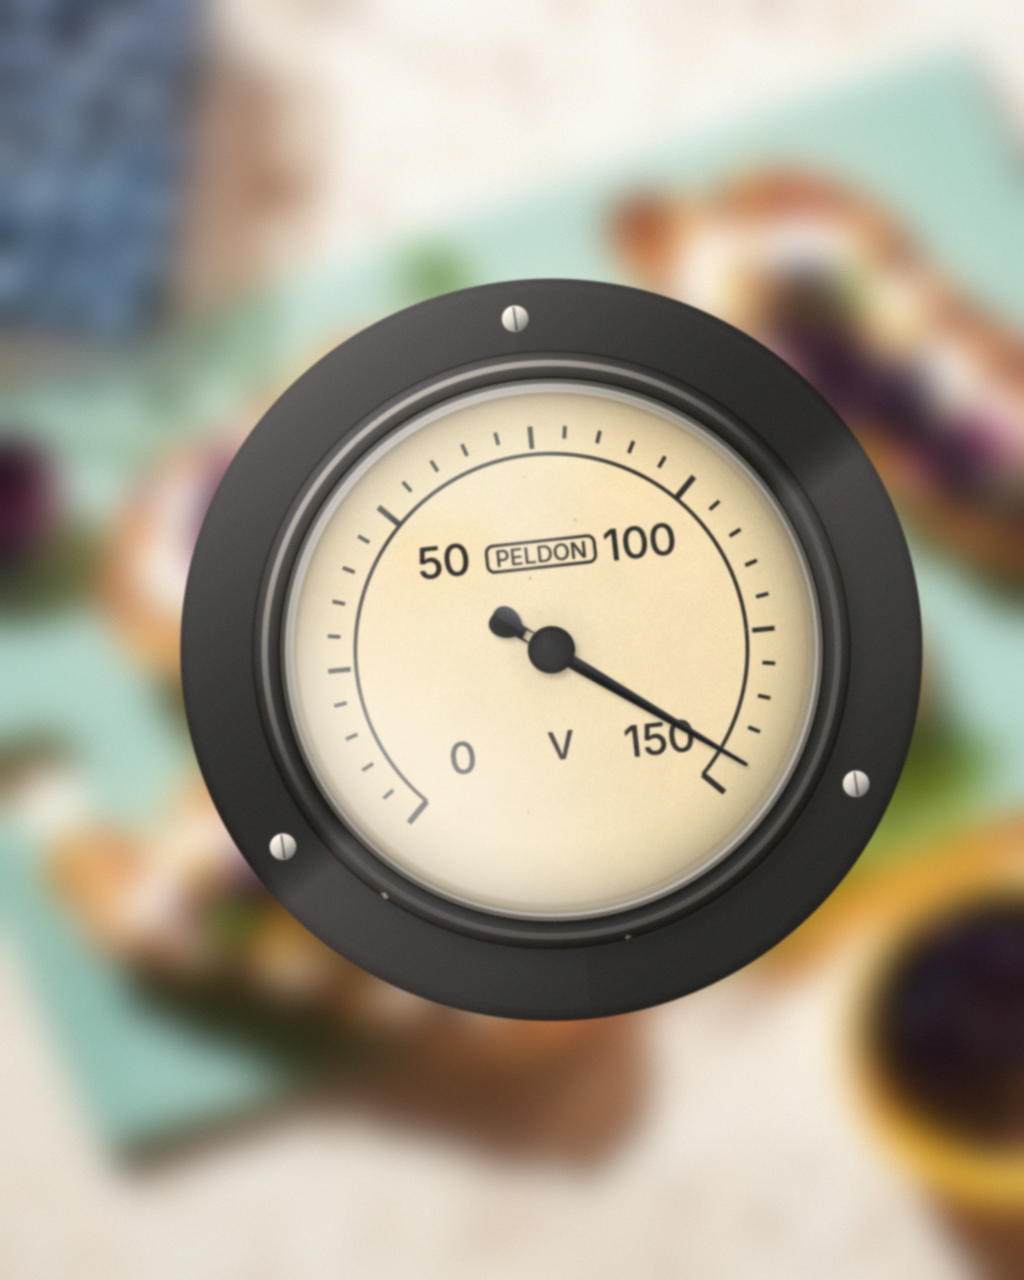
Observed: 145 (V)
